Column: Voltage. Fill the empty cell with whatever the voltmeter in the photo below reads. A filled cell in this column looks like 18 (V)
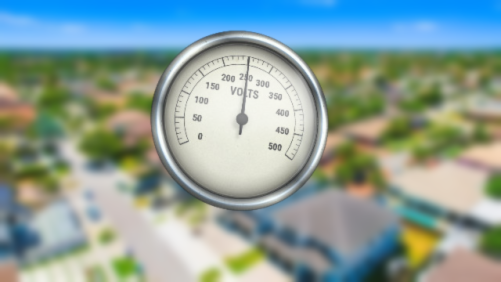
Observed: 250 (V)
